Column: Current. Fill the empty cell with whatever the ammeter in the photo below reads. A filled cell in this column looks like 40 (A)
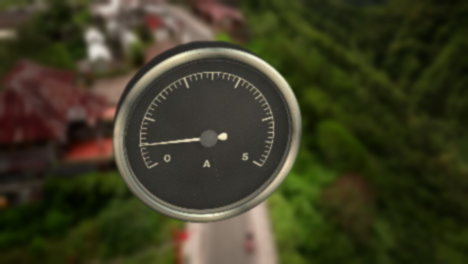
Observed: 0.5 (A)
